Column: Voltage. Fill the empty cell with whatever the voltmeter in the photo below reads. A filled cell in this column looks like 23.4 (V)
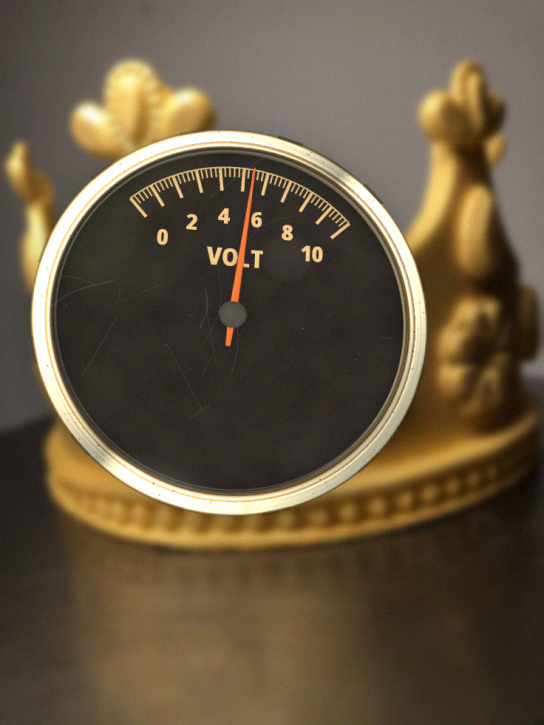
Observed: 5.4 (V)
